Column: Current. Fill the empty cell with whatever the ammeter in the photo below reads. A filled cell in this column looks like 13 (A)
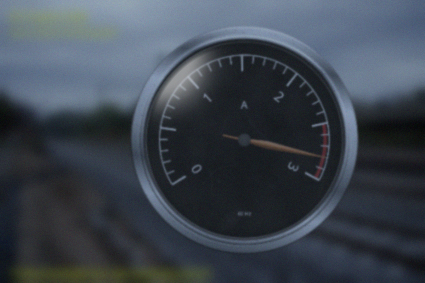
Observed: 2.8 (A)
